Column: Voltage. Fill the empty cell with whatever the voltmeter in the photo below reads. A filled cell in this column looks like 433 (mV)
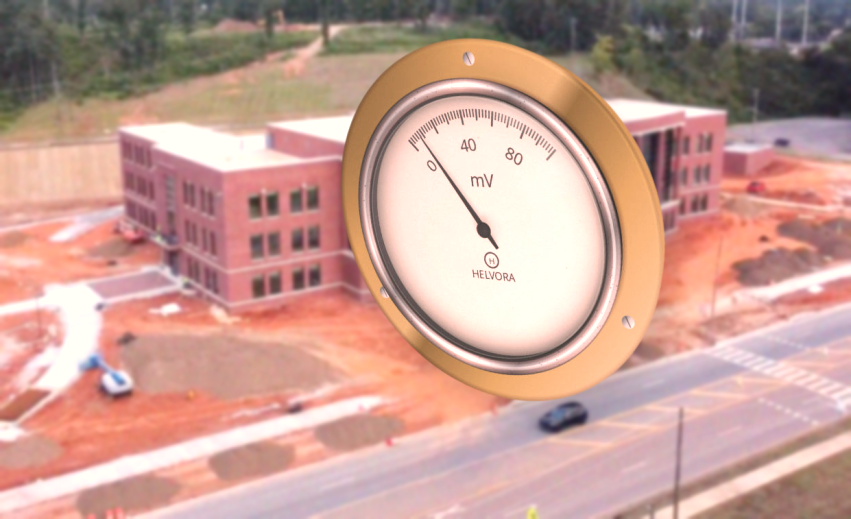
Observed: 10 (mV)
